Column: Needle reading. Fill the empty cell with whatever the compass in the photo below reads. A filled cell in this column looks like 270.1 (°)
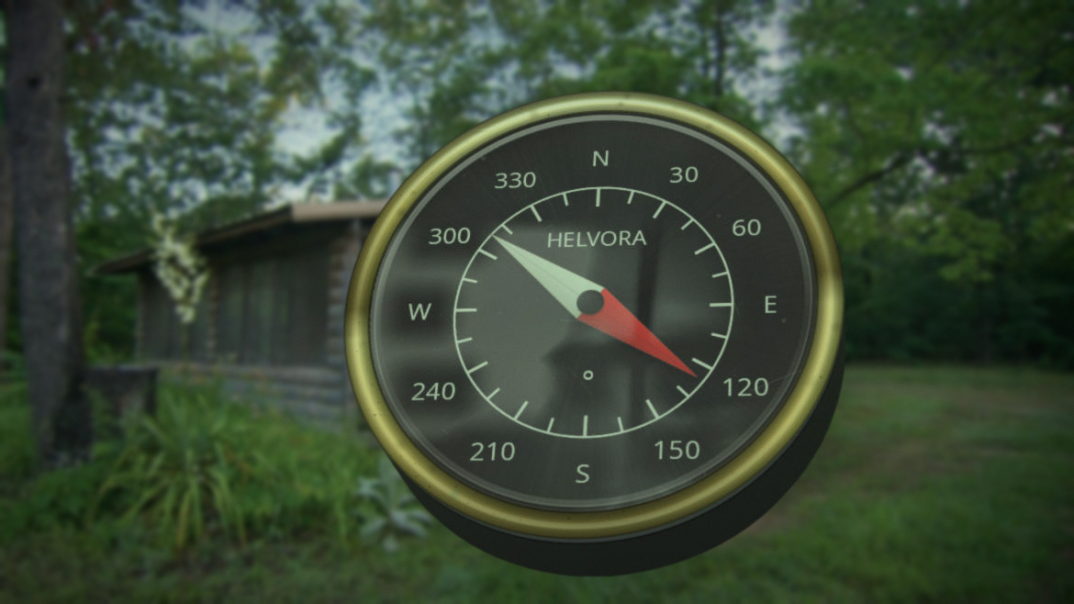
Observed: 127.5 (°)
